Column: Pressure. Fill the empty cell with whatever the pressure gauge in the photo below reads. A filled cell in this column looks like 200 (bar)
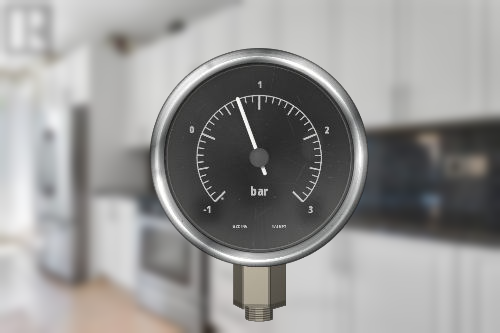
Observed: 0.7 (bar)
